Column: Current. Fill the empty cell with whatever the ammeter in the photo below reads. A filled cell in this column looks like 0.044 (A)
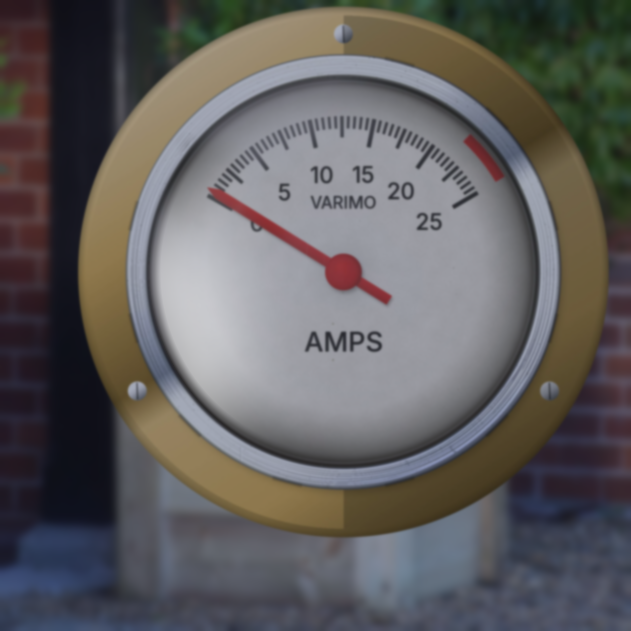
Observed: 0.5 (A)
